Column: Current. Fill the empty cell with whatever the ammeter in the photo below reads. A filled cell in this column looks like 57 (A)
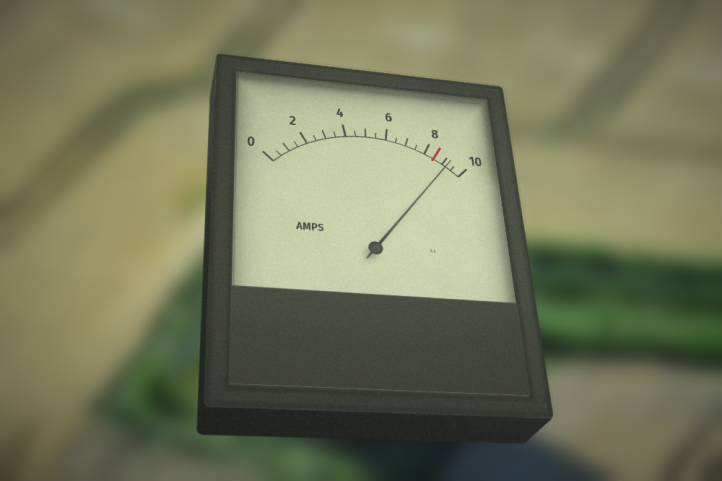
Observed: 9.25 (A)
